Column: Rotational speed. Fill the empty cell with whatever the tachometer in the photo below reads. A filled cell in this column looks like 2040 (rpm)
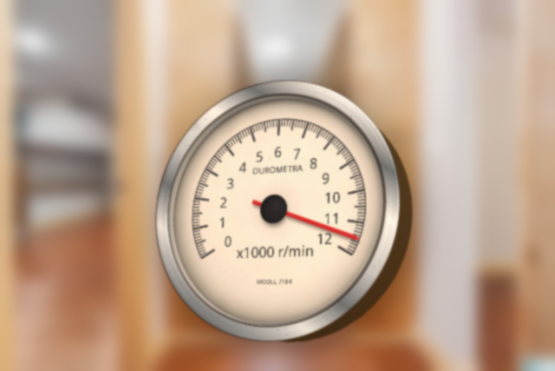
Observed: 11500 (rpm)
